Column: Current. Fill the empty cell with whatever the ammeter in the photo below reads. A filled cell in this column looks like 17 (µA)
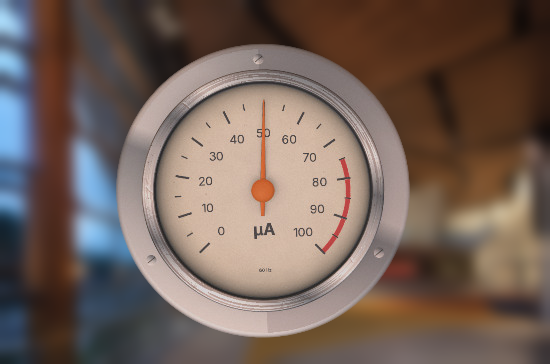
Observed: 50 (µA)
